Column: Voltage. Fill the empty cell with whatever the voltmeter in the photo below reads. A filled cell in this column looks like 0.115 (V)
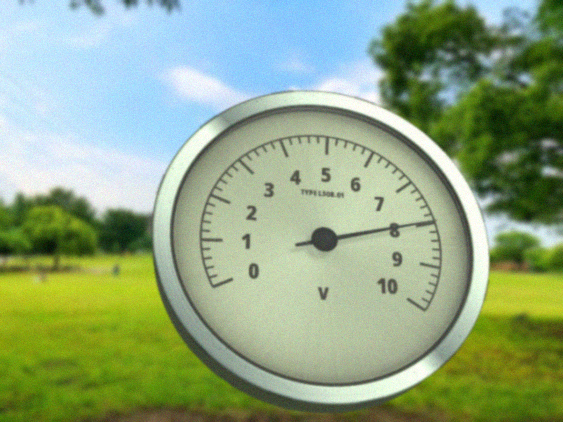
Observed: 8 (V)
